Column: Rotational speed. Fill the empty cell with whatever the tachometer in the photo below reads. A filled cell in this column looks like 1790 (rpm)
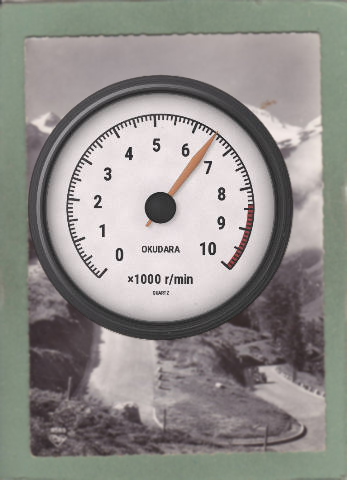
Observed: 6500 (rpm)
